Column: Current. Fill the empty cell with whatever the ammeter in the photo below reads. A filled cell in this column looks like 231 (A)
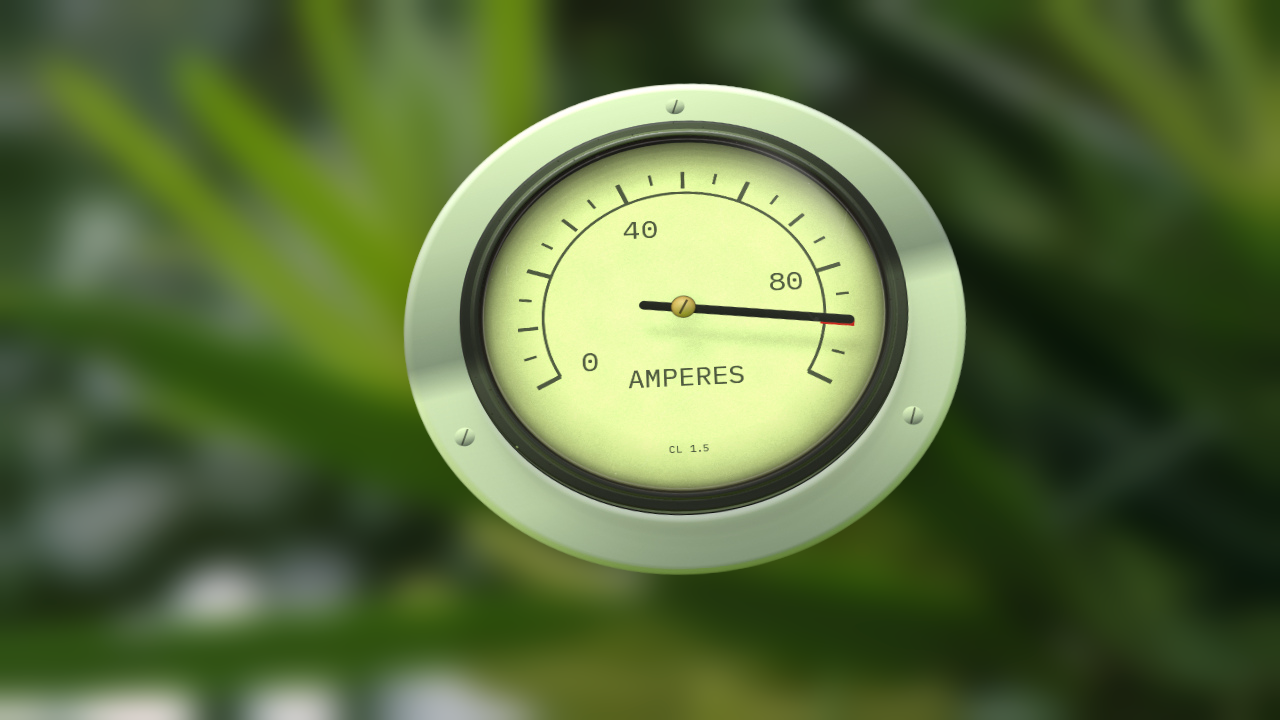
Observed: 90 (A)
